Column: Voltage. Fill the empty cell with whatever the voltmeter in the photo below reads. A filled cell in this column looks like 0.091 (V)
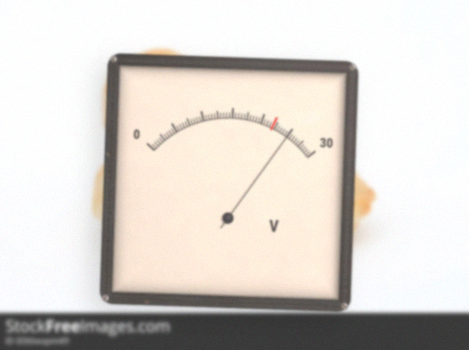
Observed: 25 (V)
